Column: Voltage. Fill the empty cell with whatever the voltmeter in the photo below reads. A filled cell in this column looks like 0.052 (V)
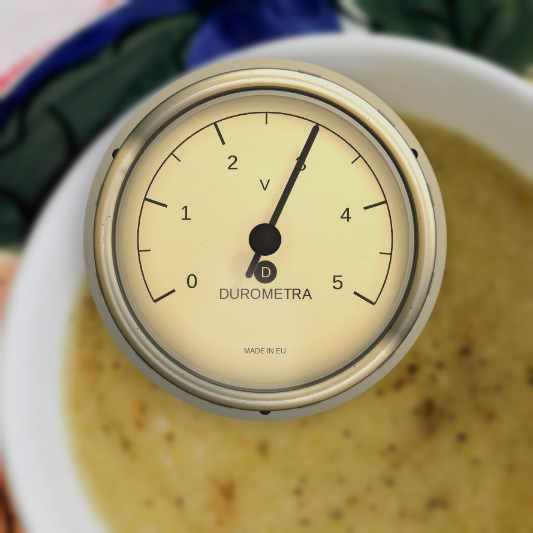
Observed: 3 (V)
